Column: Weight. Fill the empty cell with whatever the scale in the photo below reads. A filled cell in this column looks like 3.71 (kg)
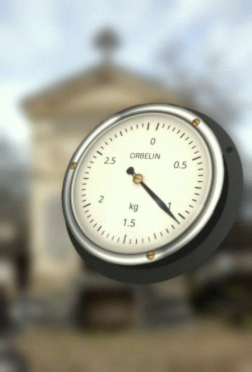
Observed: 1.05 (kg)
